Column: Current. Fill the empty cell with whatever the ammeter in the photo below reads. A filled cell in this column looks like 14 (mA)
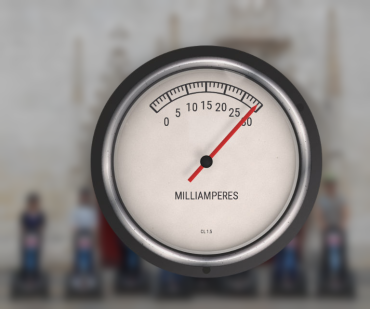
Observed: 29 (mA)
